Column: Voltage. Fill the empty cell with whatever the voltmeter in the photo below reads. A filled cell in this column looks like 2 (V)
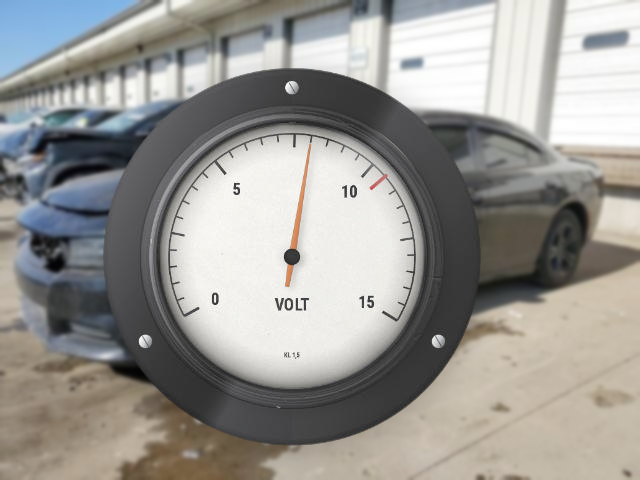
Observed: 8 (V)
